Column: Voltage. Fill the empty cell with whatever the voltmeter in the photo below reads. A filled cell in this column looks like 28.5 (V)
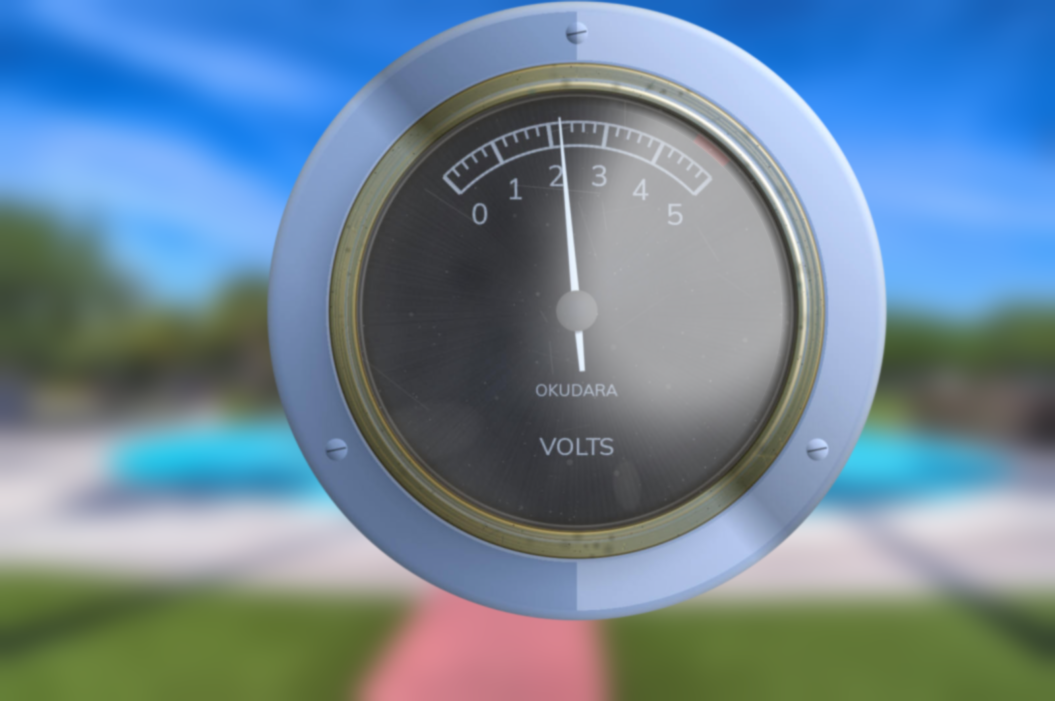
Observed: 2.2 (V)
